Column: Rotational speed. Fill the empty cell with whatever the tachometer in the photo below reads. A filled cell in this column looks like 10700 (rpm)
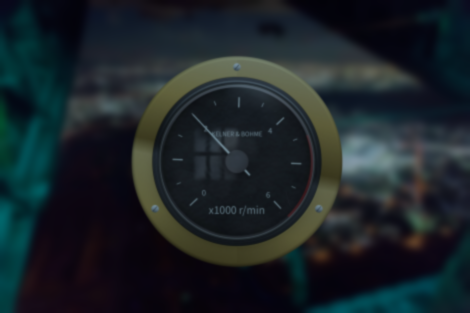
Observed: 2000 (rpm)
